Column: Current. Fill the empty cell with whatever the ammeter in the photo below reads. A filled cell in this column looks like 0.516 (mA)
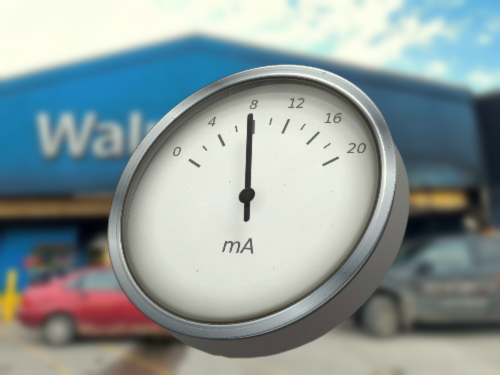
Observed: 8 (mA)
